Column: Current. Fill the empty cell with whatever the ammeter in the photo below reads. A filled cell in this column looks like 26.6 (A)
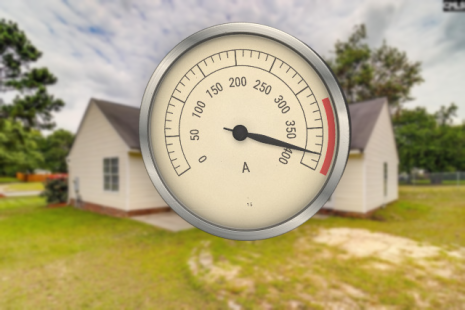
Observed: 380 (A)
